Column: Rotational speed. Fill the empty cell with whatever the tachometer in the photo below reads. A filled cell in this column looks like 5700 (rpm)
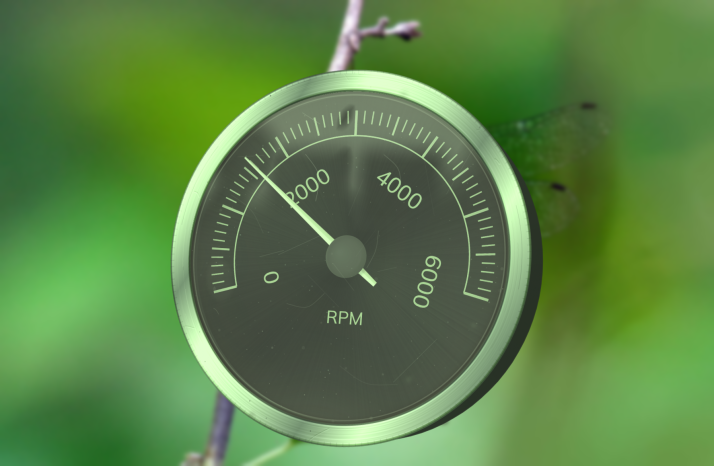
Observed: 1600 (rpm)
